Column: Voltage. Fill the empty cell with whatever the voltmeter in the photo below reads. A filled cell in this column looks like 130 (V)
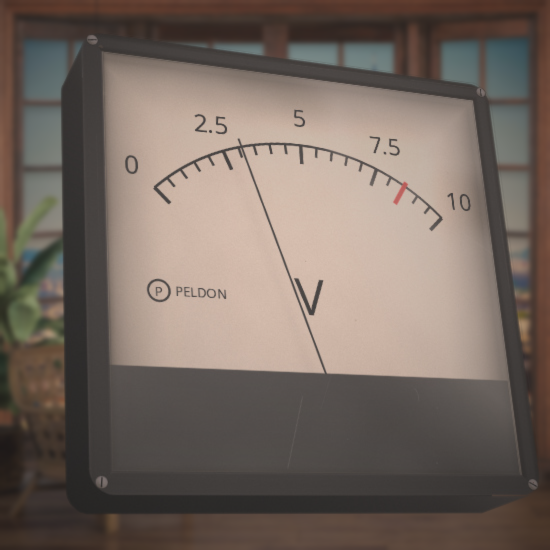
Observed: 3 (V)
